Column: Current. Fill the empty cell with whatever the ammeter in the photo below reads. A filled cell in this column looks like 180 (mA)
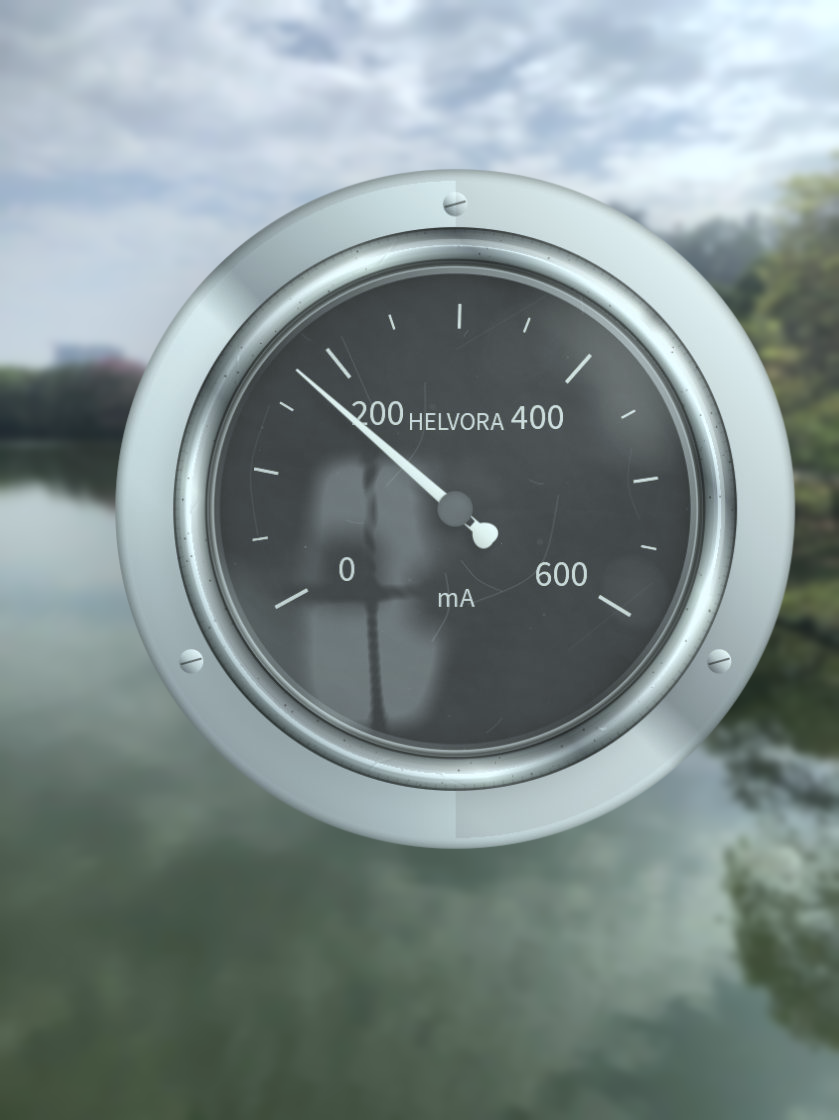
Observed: 175 (mA)
